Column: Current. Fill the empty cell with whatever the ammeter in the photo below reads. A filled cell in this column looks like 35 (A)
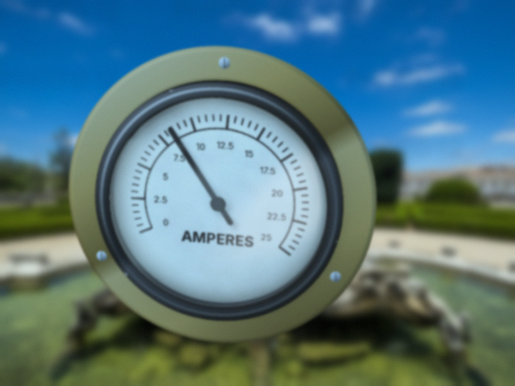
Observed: 8.5 (A)
